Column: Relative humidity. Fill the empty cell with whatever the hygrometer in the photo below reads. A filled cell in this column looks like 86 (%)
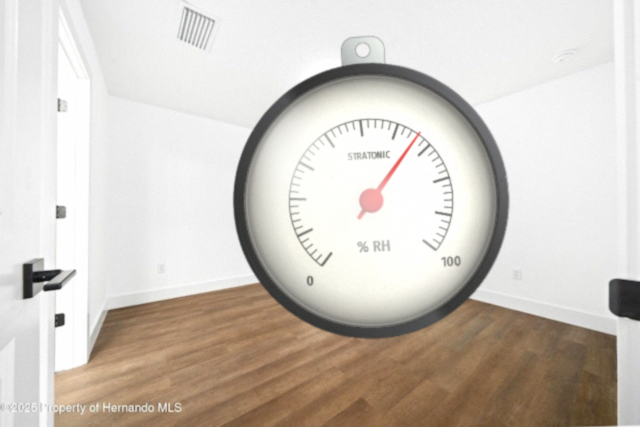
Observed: 66 (%)
